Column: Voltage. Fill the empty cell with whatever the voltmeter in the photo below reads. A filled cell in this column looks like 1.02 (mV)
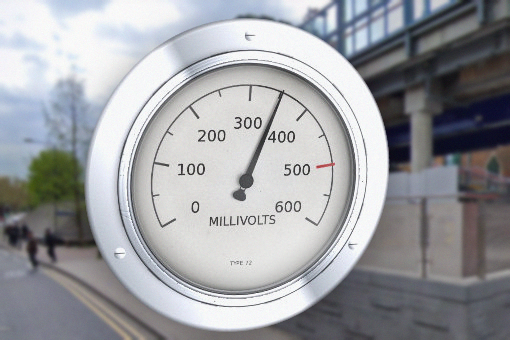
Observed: 350 (mV)
